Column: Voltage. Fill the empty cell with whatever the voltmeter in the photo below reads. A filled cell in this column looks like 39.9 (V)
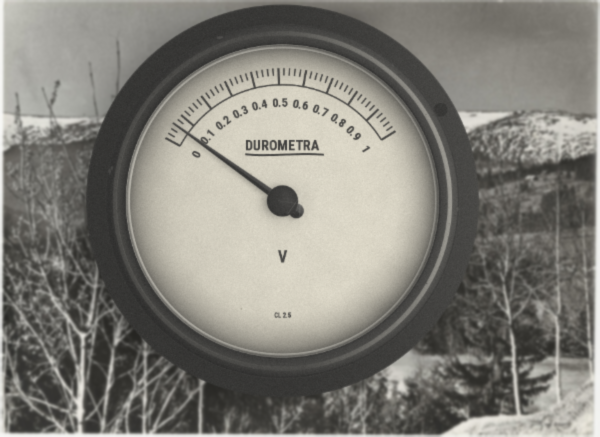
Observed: 0.06 (V)
